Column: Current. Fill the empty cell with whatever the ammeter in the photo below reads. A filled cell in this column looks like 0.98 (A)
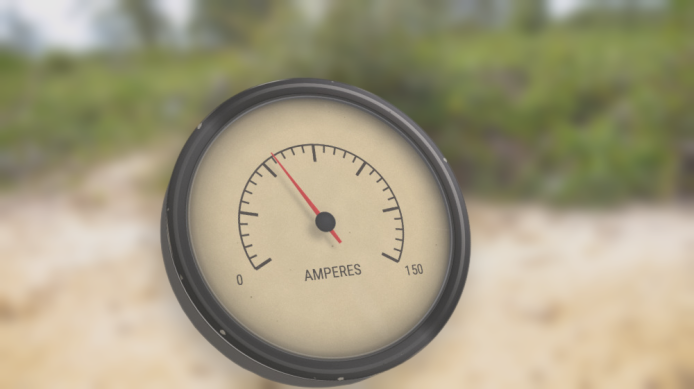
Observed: 55 (A)
